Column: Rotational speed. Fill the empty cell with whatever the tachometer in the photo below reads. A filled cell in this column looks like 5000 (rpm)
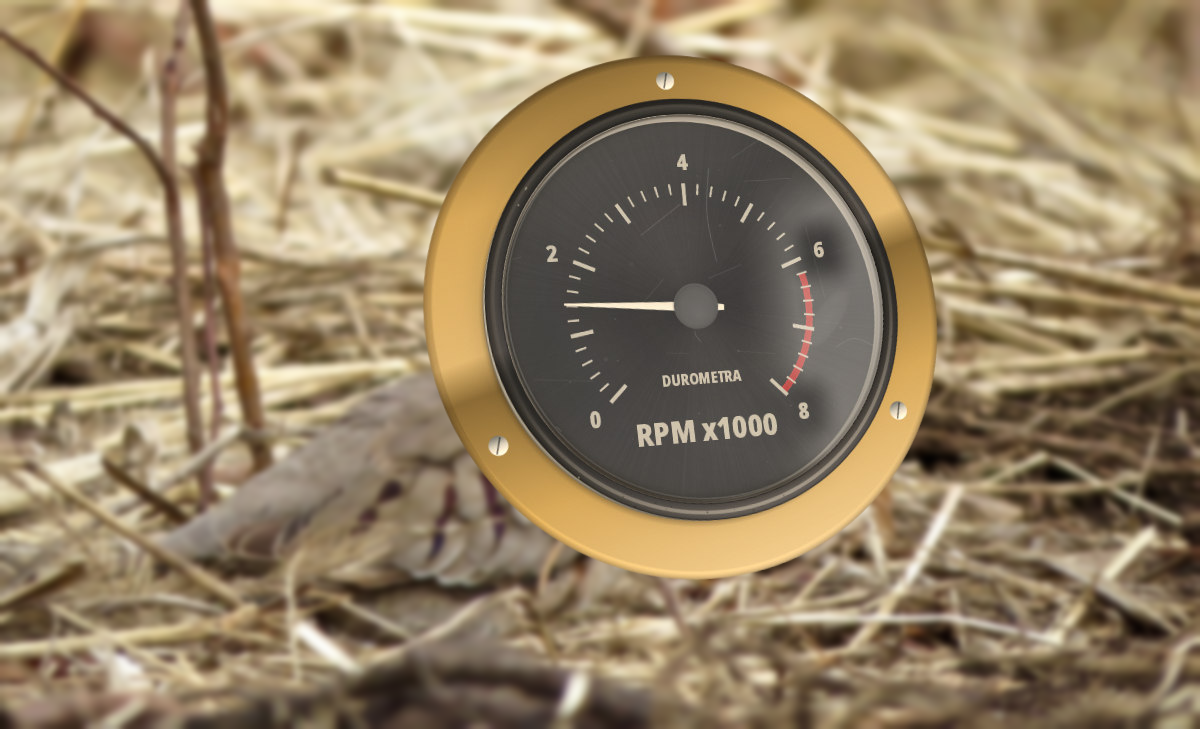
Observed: 1400 (rpm)
